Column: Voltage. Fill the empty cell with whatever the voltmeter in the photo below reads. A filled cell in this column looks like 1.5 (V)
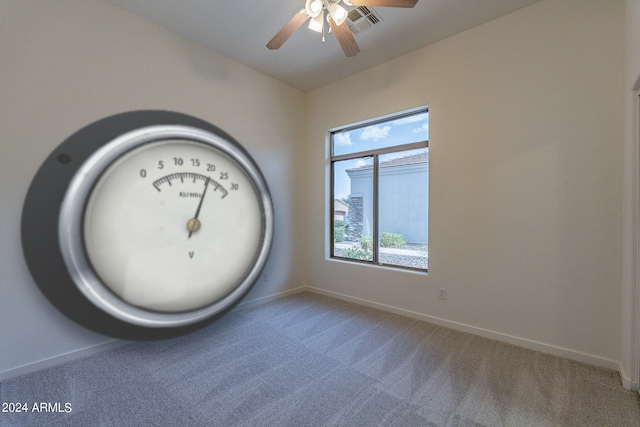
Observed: 20 (V)
